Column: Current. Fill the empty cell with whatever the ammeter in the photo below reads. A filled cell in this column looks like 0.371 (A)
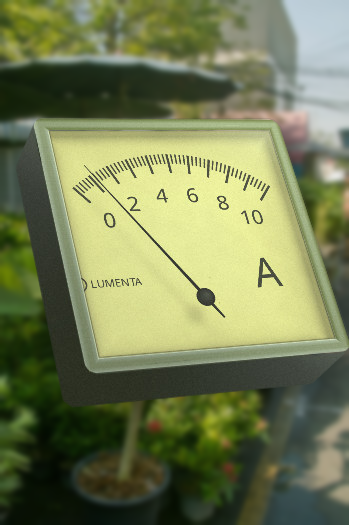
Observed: 1 (A)
